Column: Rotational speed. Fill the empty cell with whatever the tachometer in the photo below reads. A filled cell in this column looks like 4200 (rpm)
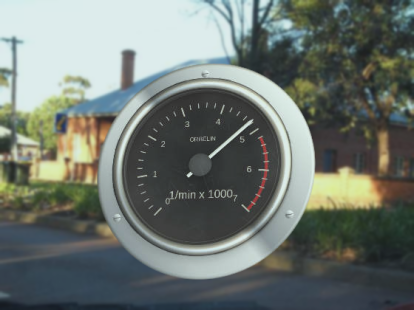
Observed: 4800 (rpm)
